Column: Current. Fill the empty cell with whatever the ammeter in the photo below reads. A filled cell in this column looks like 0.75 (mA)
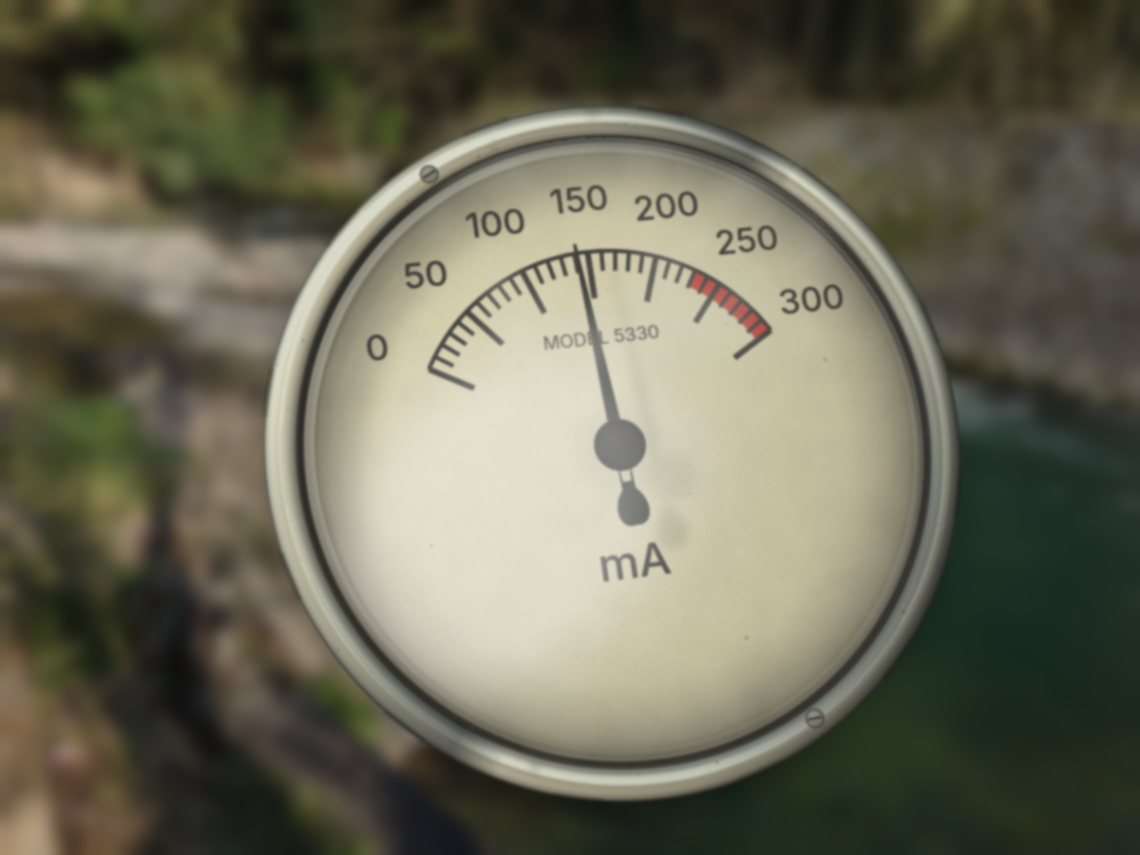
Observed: 140 (mA)
